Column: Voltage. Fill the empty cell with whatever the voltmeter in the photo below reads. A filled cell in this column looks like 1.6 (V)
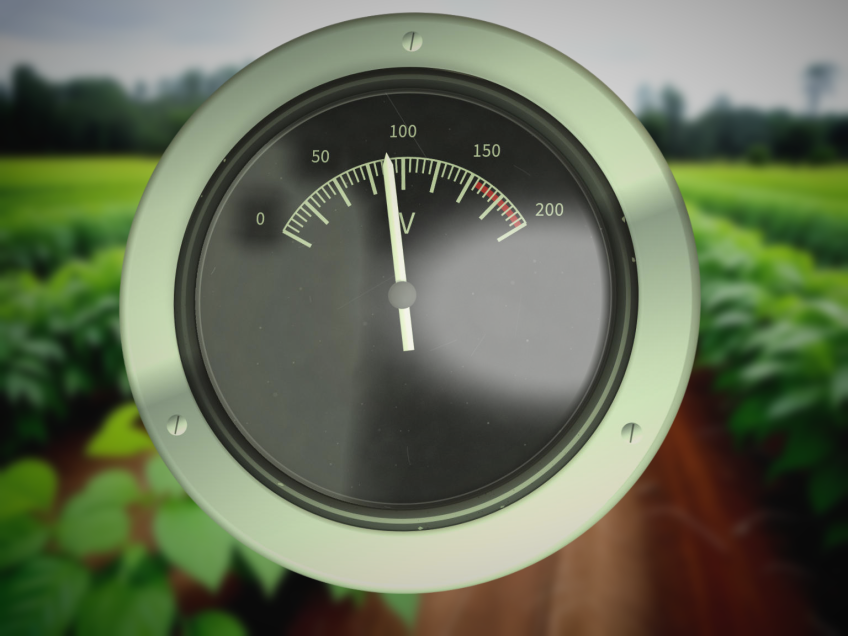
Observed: 90 (V)
